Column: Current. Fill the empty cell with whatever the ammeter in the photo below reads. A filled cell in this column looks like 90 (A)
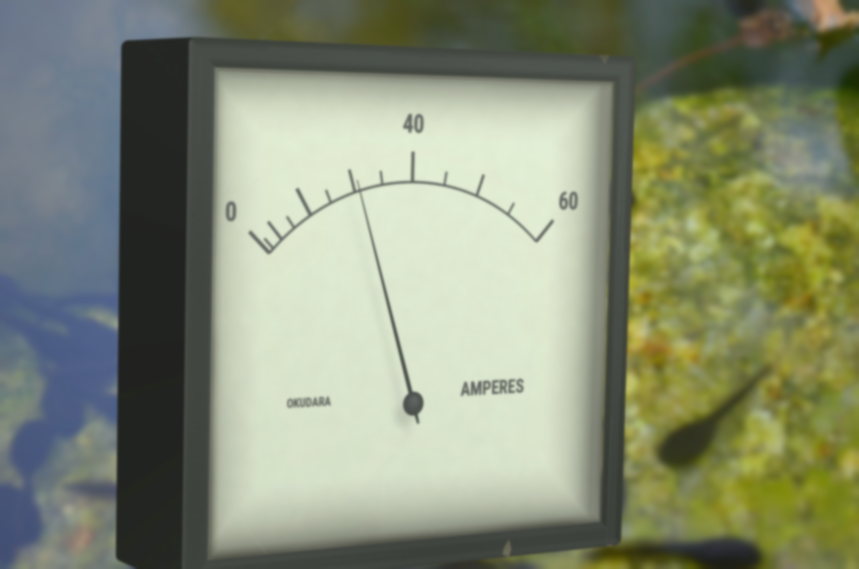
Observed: 30 (A)
